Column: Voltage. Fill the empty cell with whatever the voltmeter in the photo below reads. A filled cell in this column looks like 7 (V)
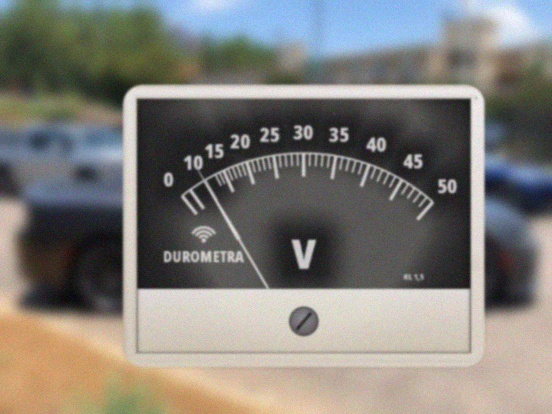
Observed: 10 (V)
